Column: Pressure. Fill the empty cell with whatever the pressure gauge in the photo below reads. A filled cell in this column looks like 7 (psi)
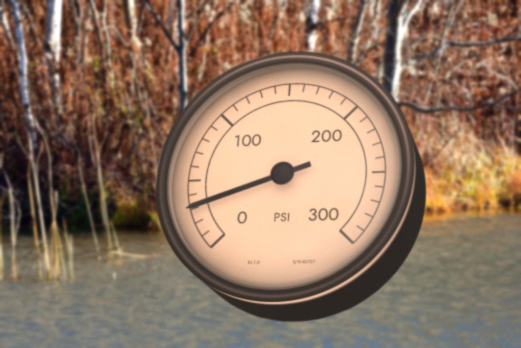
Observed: 30 (psi)
